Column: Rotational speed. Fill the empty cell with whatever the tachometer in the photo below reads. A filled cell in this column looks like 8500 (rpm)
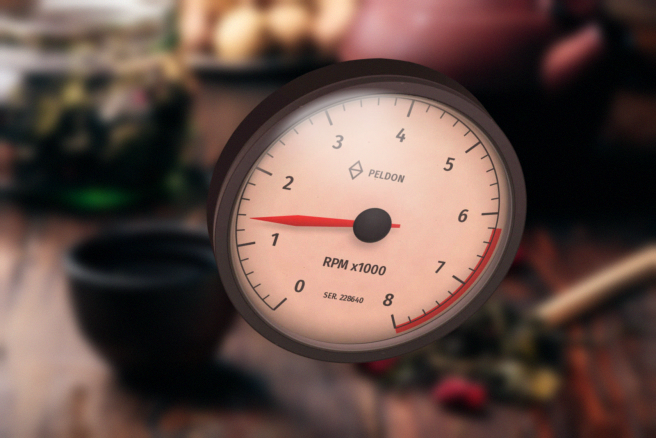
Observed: 1400 (rpm)
